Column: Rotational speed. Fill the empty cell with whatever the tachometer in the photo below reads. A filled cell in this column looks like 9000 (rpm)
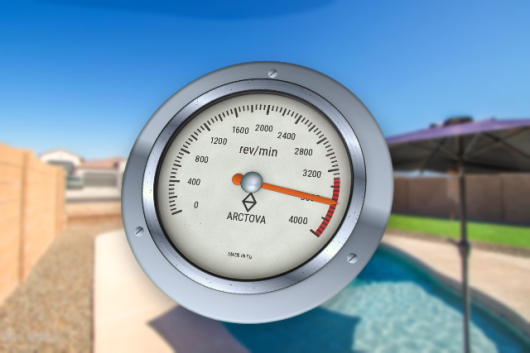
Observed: 3600 (rpm)
